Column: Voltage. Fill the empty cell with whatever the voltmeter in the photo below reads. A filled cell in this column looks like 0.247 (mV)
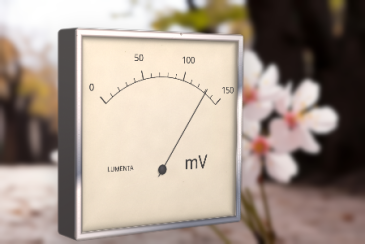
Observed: 130 (mV)
